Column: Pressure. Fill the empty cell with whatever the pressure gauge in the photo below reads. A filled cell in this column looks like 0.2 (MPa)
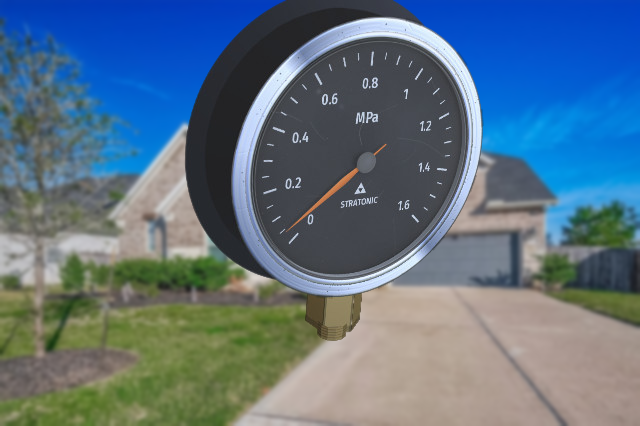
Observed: 0.05 (MPa)
